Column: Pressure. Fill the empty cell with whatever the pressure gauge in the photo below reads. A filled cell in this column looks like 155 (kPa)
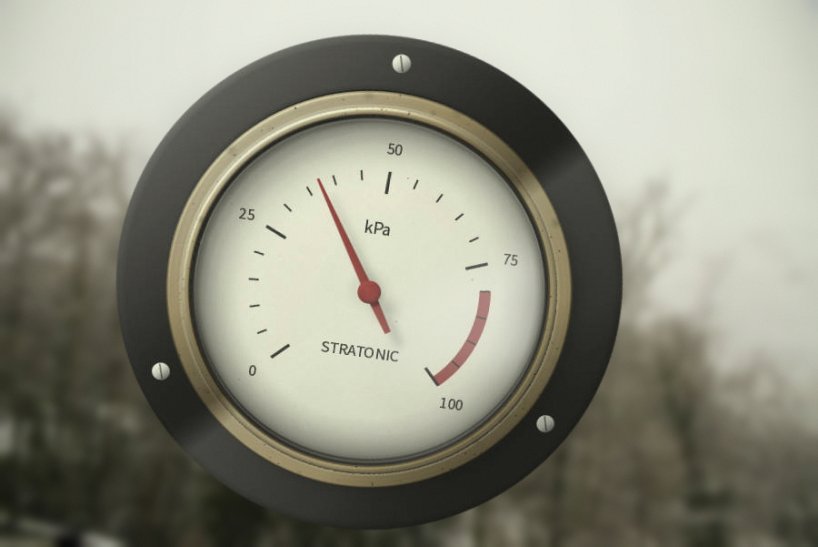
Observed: 37.5 (kPa)
